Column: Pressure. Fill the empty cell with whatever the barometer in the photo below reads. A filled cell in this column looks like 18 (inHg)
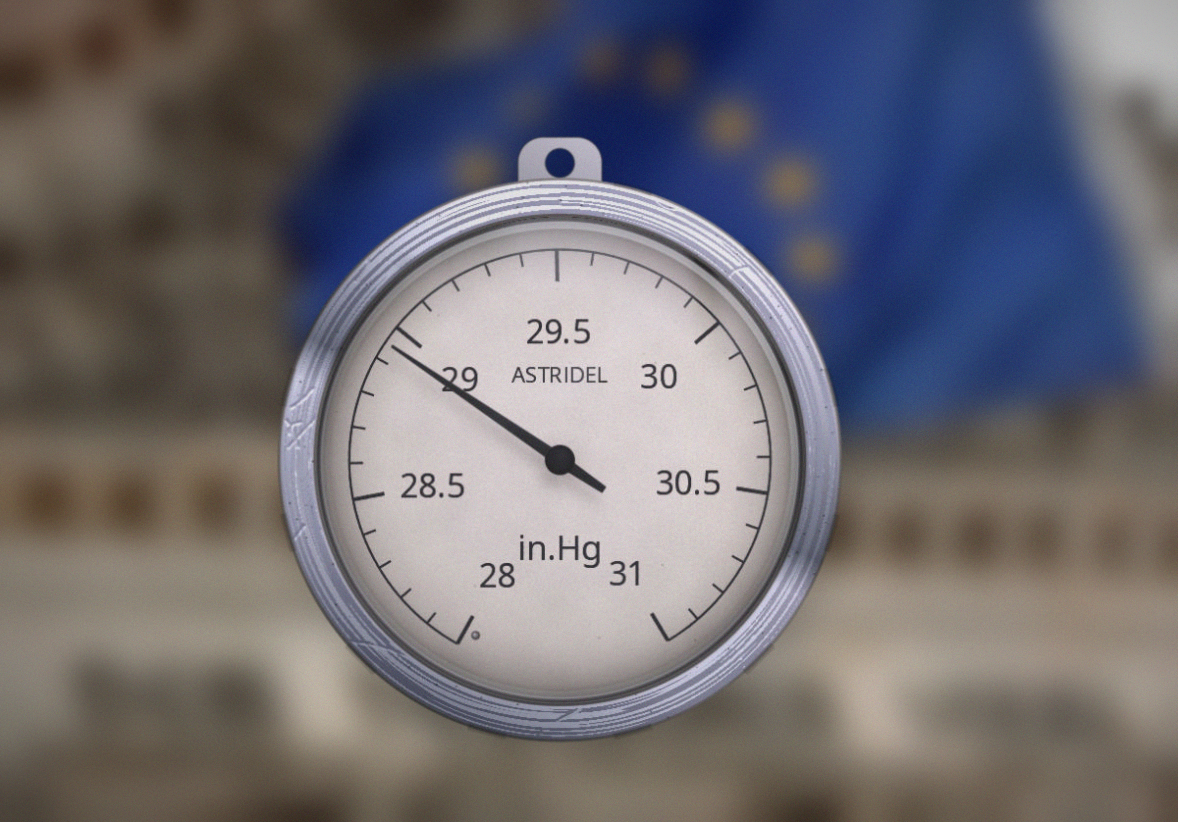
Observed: 28.95 (inHg)
